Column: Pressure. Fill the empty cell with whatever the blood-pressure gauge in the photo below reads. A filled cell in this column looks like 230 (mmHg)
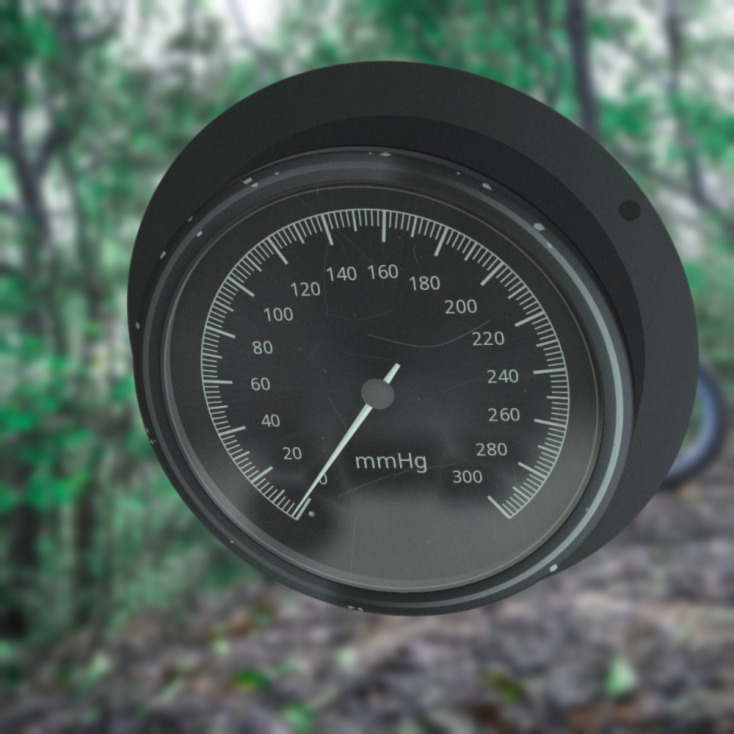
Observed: 2 (mmHg)
